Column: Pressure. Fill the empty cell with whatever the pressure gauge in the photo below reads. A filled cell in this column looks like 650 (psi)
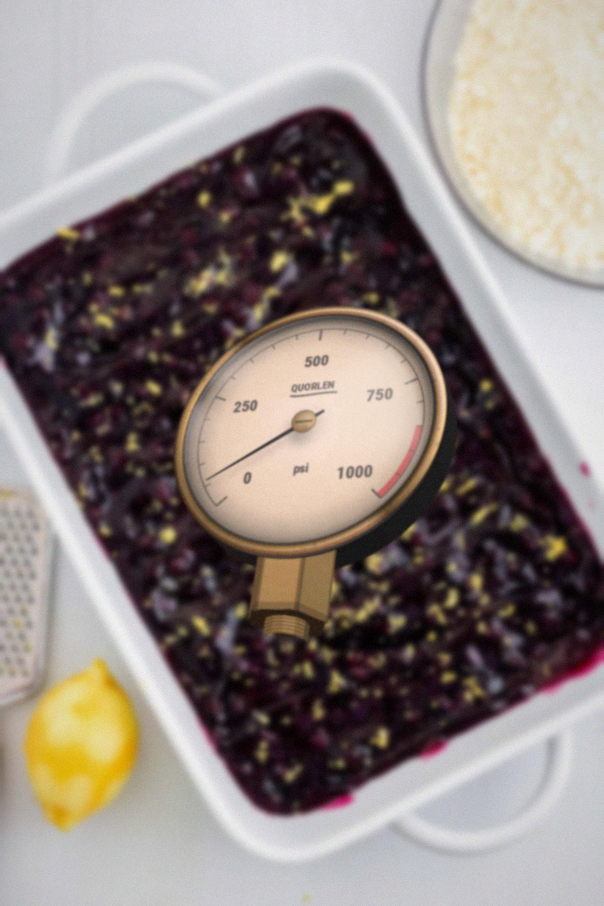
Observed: 50 (psi)
